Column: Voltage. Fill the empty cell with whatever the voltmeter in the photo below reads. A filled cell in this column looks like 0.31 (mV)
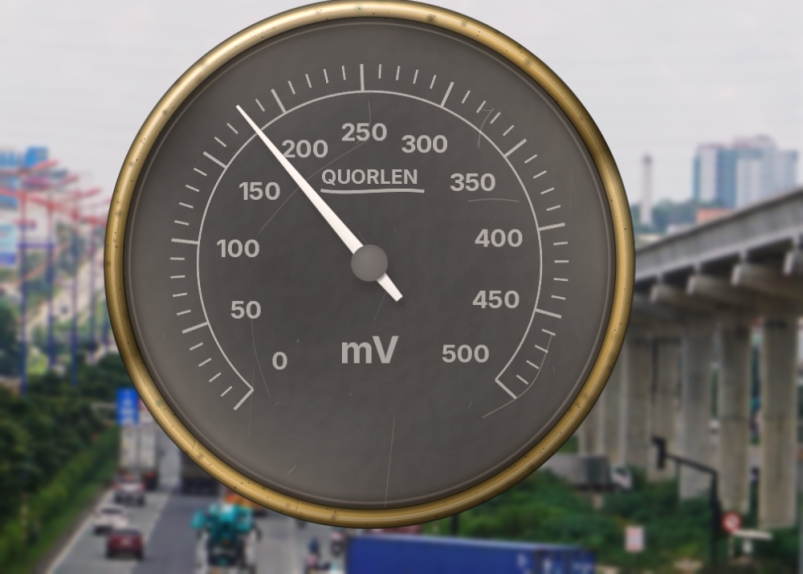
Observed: 180 (mV)
